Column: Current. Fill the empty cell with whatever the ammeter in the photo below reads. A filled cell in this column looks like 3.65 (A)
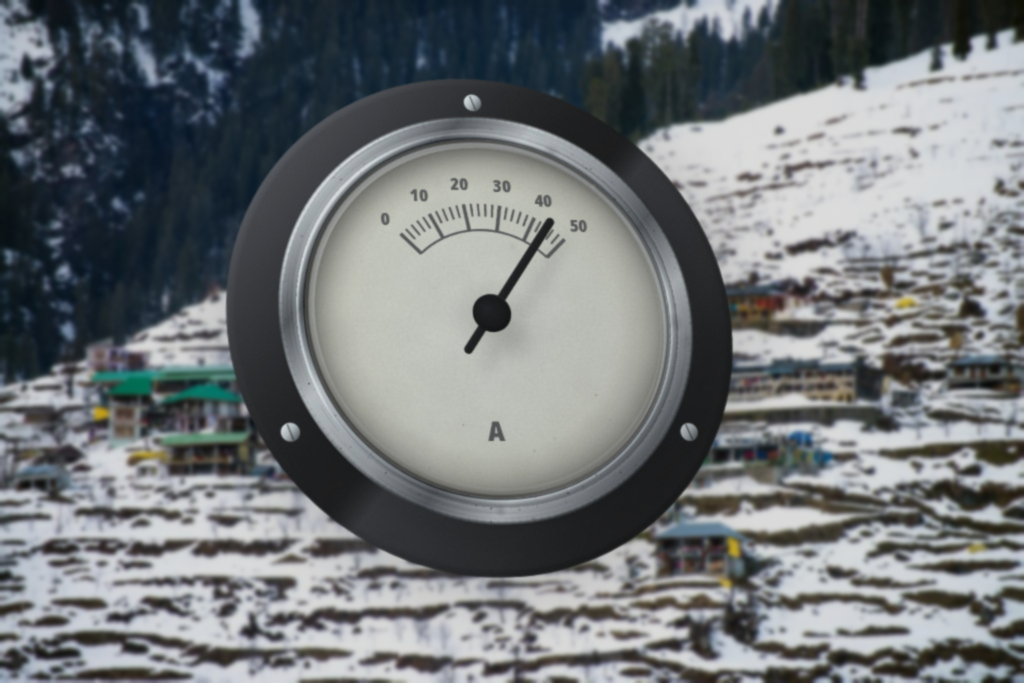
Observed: 44 (A)
